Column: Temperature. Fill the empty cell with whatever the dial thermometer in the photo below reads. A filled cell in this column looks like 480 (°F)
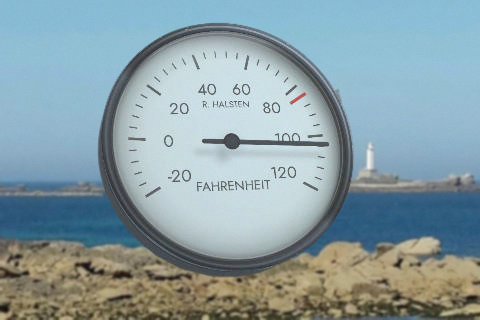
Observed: 104 (°F)
